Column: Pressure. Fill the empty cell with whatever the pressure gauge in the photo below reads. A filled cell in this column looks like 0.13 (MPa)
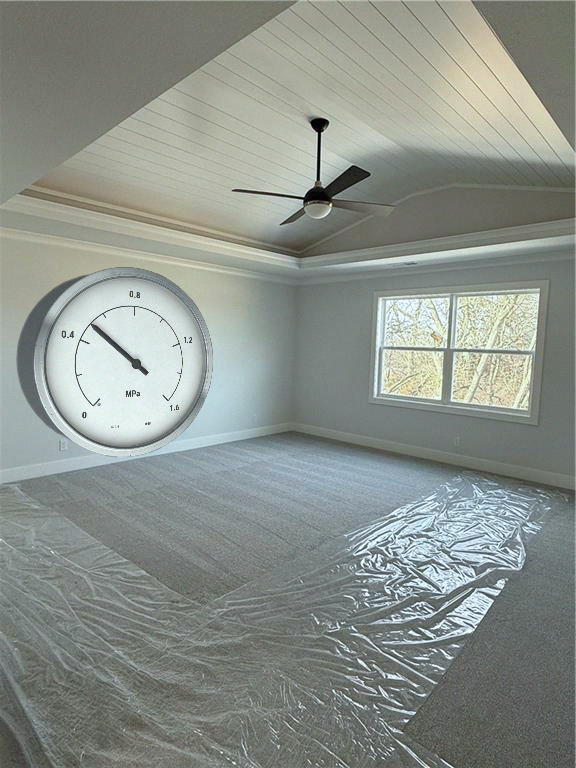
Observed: 0.5 (MPa)
